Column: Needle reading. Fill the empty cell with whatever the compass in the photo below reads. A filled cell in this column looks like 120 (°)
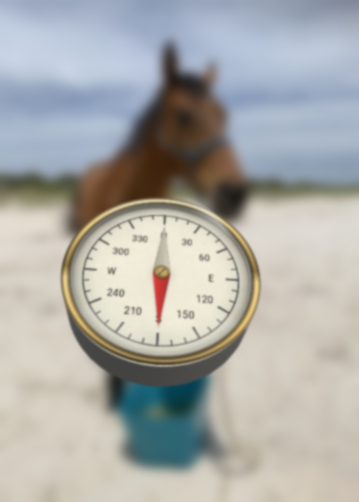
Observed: 180 (°)
